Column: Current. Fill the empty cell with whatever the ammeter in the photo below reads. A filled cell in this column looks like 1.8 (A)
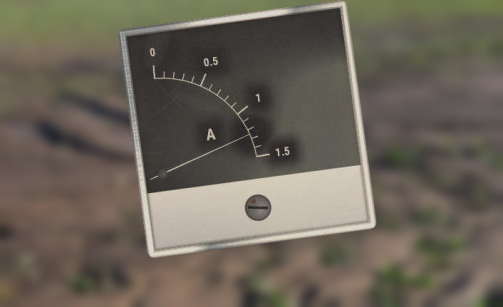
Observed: 1.25 (A)
